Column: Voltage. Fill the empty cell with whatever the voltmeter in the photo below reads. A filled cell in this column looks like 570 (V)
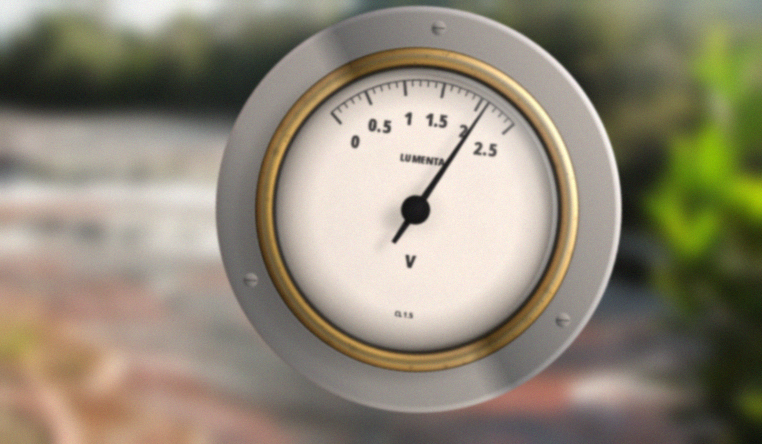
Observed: 2.1 (V)
